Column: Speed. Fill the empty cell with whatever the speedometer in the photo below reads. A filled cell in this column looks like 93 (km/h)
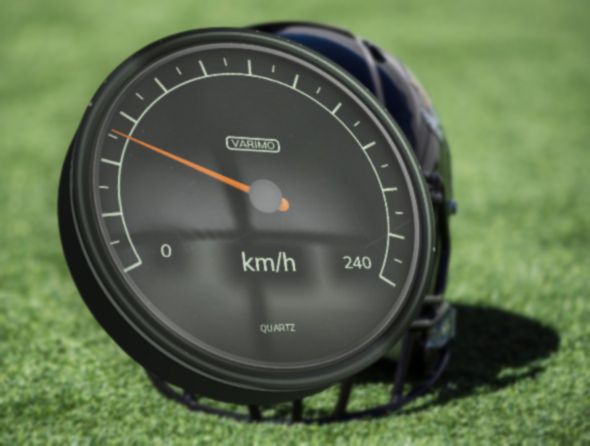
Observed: 50 (km/h)
